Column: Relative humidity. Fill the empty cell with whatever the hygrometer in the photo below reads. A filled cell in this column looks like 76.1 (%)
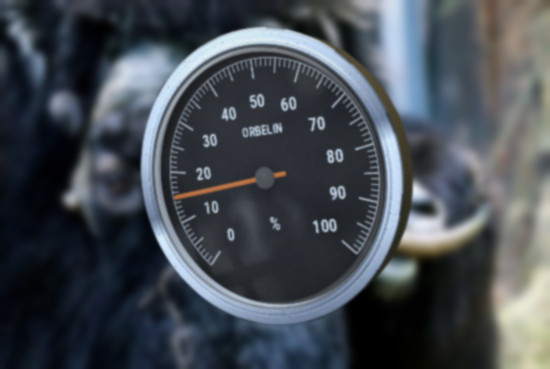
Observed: 15 (%)
